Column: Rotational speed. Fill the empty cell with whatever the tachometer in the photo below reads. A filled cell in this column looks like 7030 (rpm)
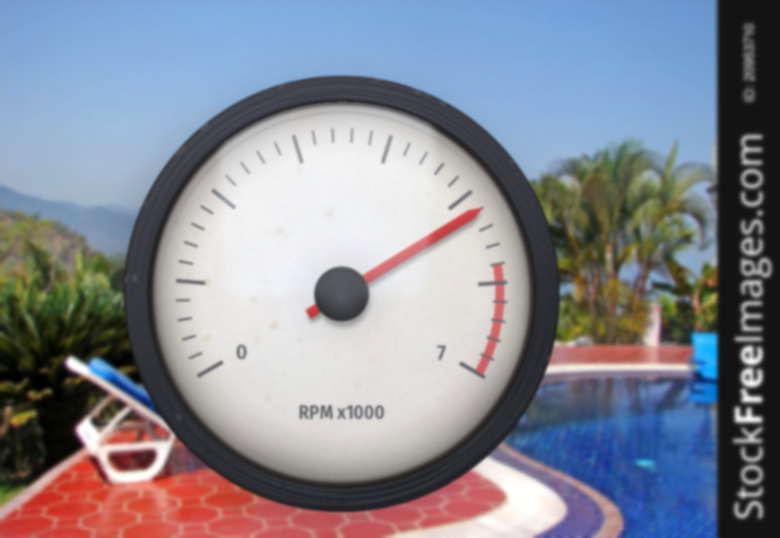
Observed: 5200 (rpm)
